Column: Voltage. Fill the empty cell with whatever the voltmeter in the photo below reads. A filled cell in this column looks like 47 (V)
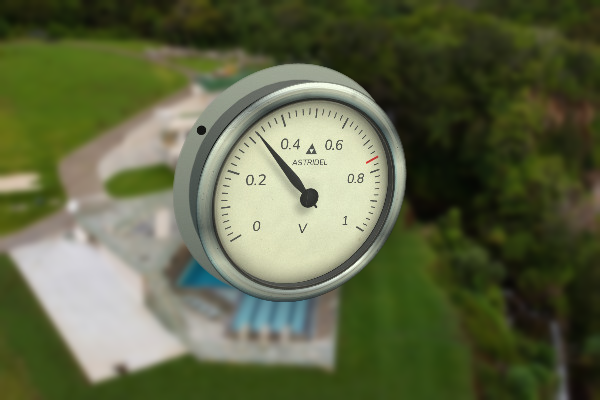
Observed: 0.32 (V)
